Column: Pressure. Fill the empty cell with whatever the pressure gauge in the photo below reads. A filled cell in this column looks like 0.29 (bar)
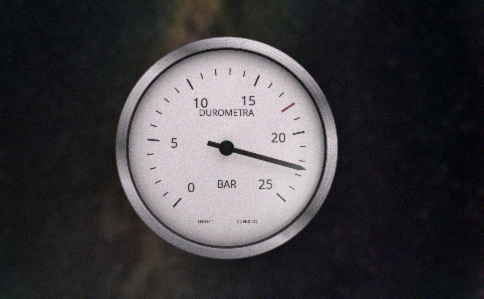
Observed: 22.5 (bar)
